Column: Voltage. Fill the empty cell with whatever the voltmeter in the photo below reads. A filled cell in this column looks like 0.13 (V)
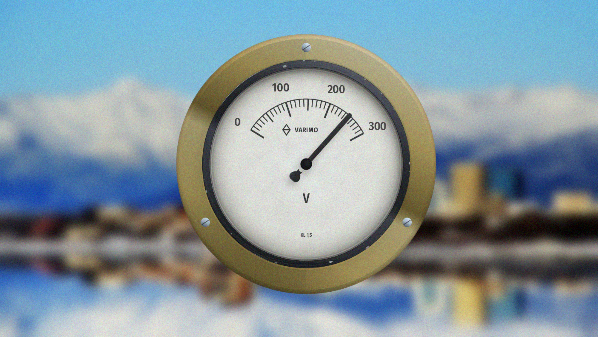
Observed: 250 (V)
